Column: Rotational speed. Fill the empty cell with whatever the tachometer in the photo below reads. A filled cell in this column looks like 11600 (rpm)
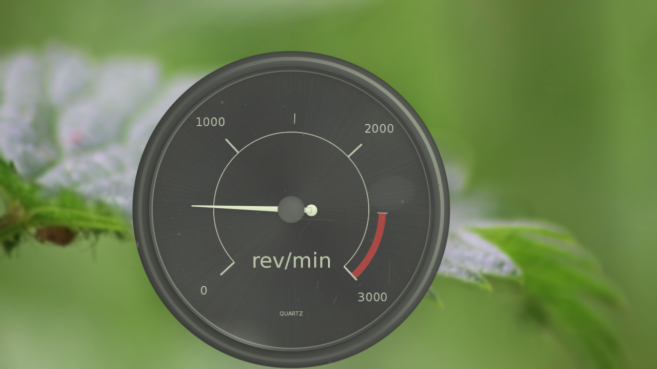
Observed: 500 (rpm)
